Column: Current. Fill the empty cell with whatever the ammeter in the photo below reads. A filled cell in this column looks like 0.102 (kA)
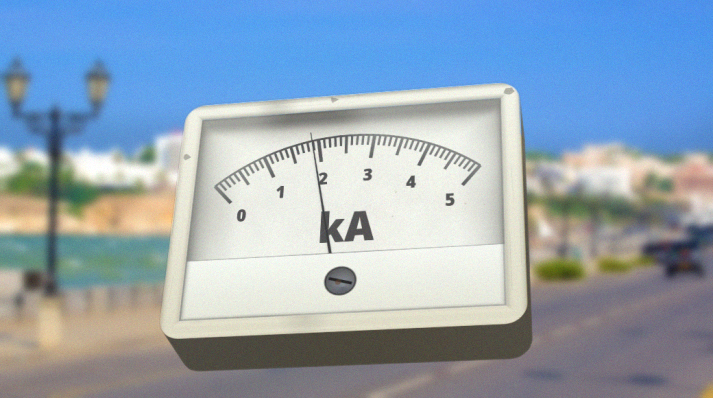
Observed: 1.9 (kA)
